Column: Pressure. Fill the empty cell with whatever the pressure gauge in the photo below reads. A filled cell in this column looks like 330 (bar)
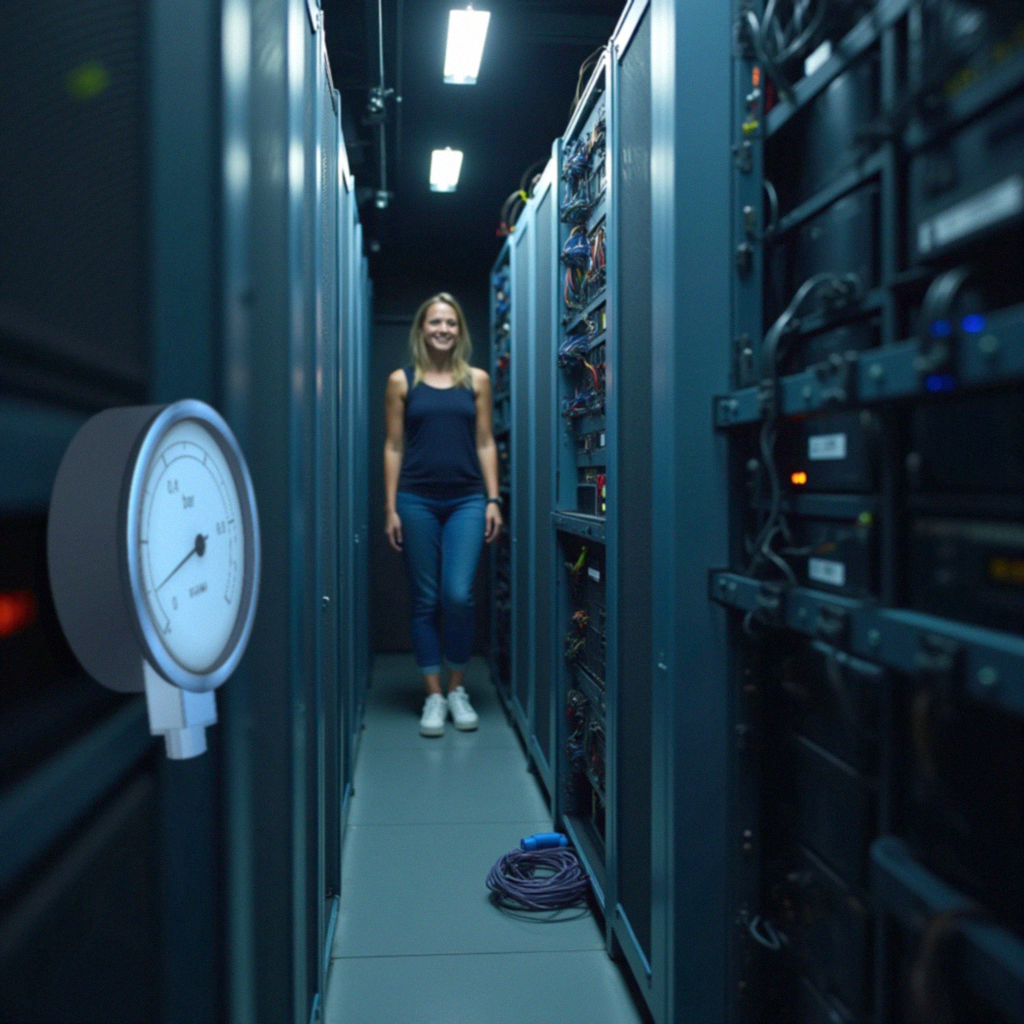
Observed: 0.1 (bar)
